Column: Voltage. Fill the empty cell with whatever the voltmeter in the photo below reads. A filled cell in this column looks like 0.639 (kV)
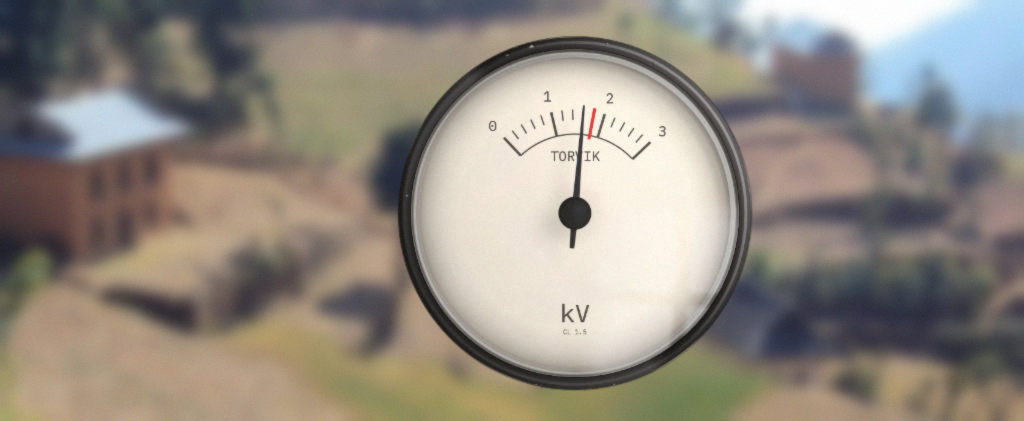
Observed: 1.6 (kV)
